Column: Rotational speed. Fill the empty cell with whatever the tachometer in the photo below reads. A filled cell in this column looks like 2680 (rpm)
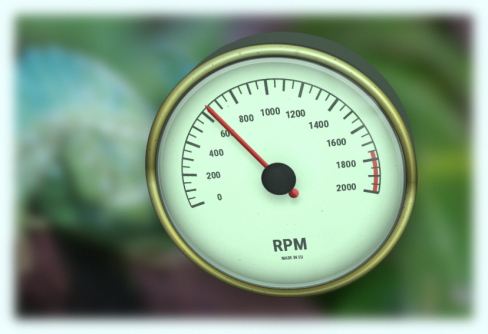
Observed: 650 (rpm)
